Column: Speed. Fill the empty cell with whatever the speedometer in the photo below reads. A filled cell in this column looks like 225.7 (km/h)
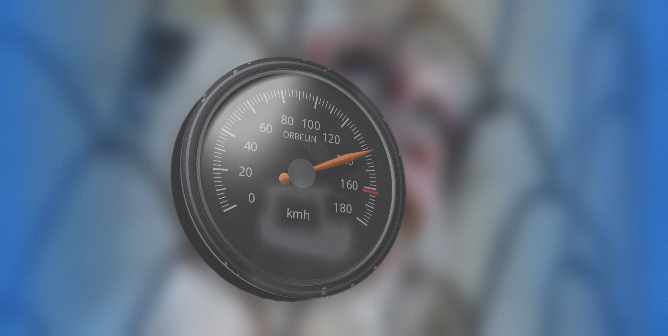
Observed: 140 (km/h)
